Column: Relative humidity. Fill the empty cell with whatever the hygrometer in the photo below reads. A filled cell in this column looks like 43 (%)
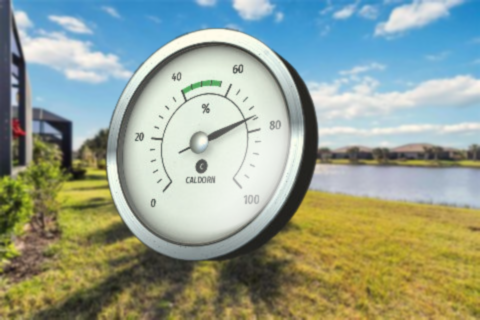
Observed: 76 (%)
